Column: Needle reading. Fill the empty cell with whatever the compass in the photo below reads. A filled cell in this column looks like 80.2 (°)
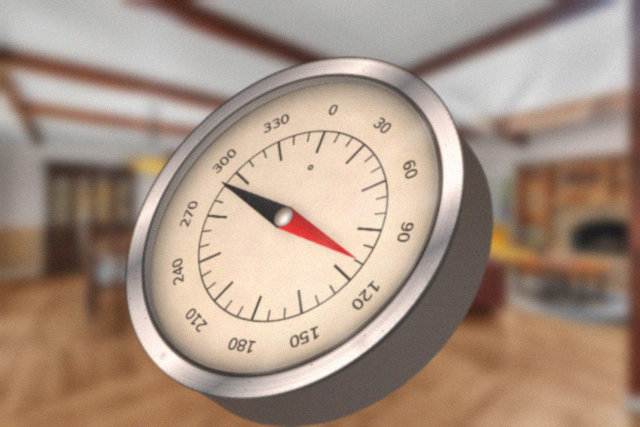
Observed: 110 (°)
